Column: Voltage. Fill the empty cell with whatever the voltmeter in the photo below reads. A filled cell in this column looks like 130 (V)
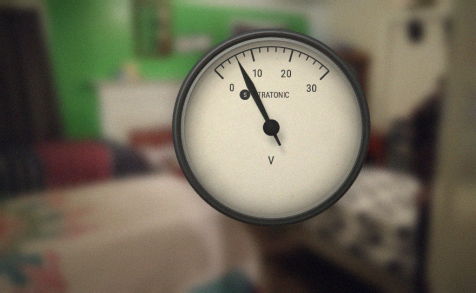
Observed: 6 (V)
